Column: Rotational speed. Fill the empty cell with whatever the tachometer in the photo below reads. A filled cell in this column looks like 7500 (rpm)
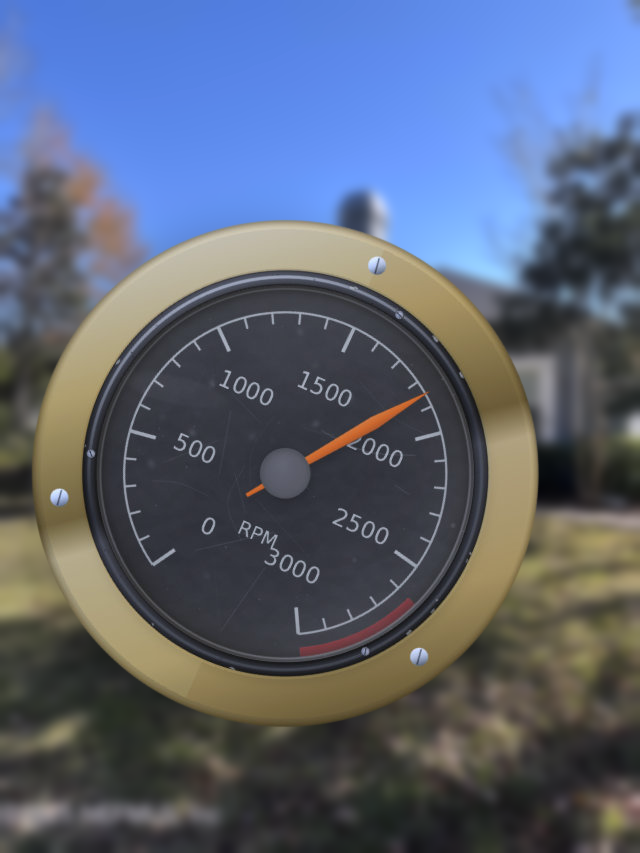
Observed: 1850 (rpm)
